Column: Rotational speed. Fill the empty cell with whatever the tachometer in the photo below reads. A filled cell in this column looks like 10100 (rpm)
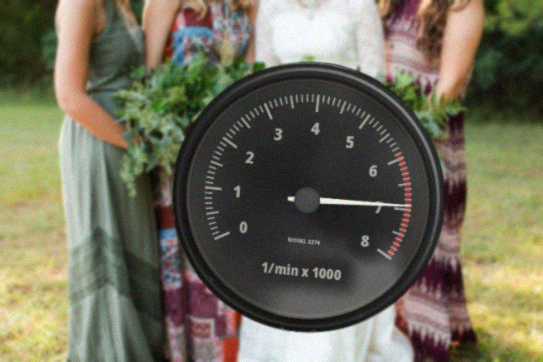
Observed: 6900 (rpm)
